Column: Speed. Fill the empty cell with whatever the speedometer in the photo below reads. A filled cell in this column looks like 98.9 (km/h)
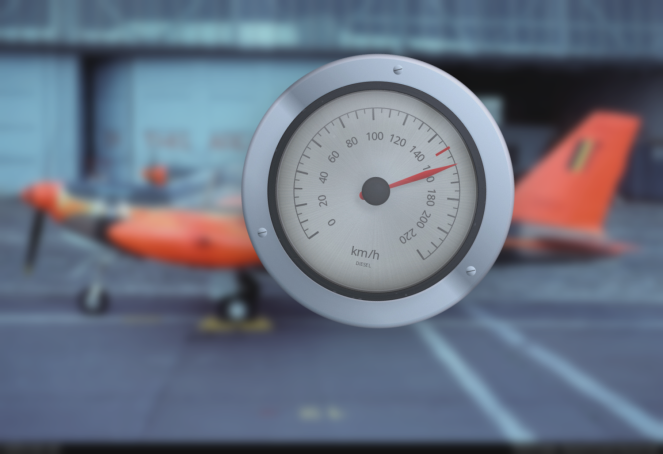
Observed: 160 (km/h)
